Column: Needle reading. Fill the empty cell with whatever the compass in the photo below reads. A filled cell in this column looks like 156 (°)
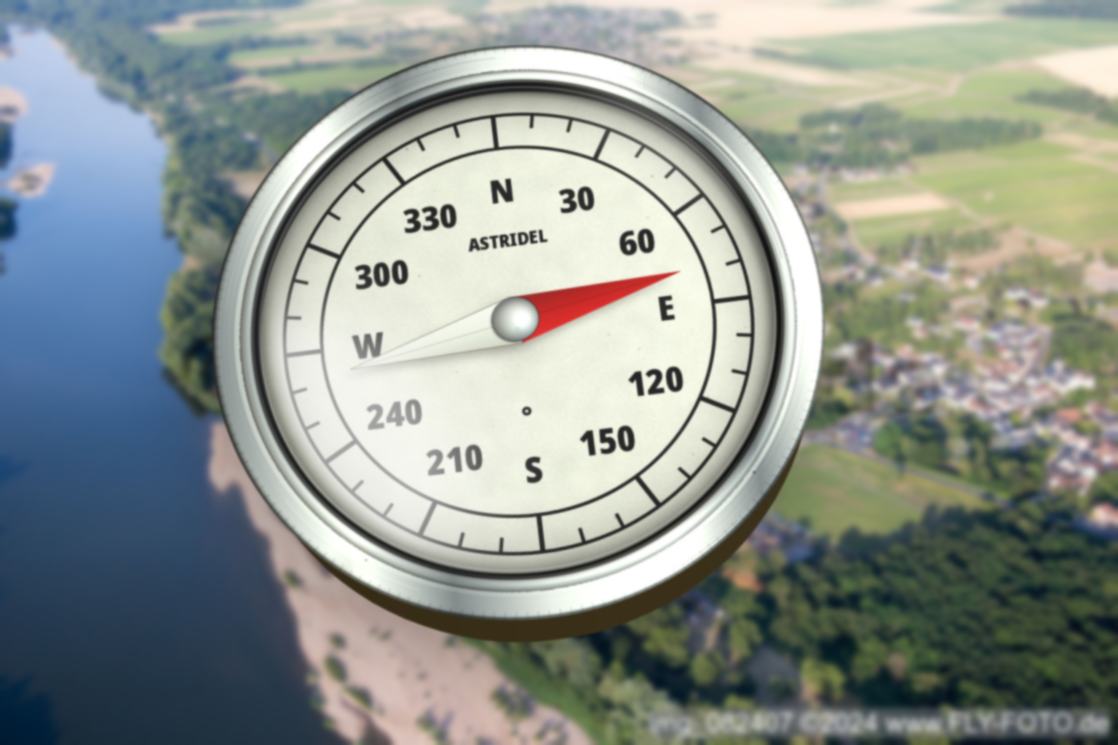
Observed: 80 (°)
